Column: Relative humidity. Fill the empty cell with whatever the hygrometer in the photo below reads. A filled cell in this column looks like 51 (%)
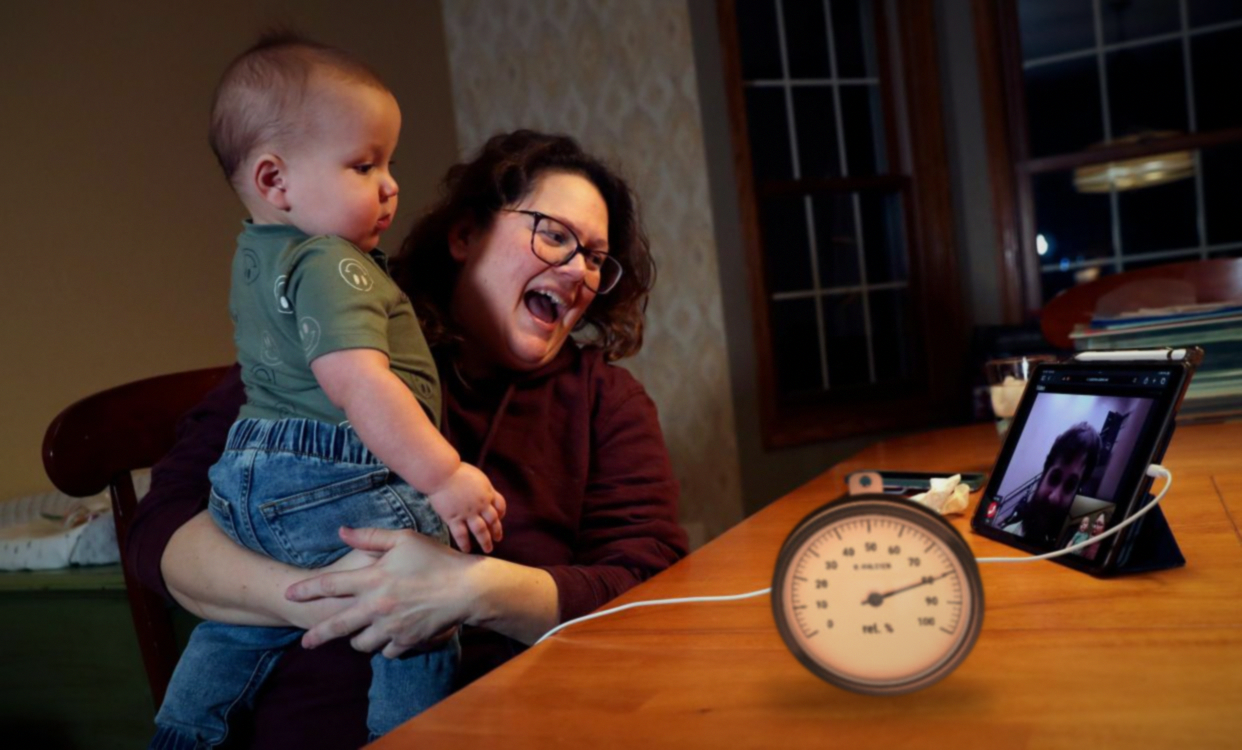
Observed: 80 (%)
